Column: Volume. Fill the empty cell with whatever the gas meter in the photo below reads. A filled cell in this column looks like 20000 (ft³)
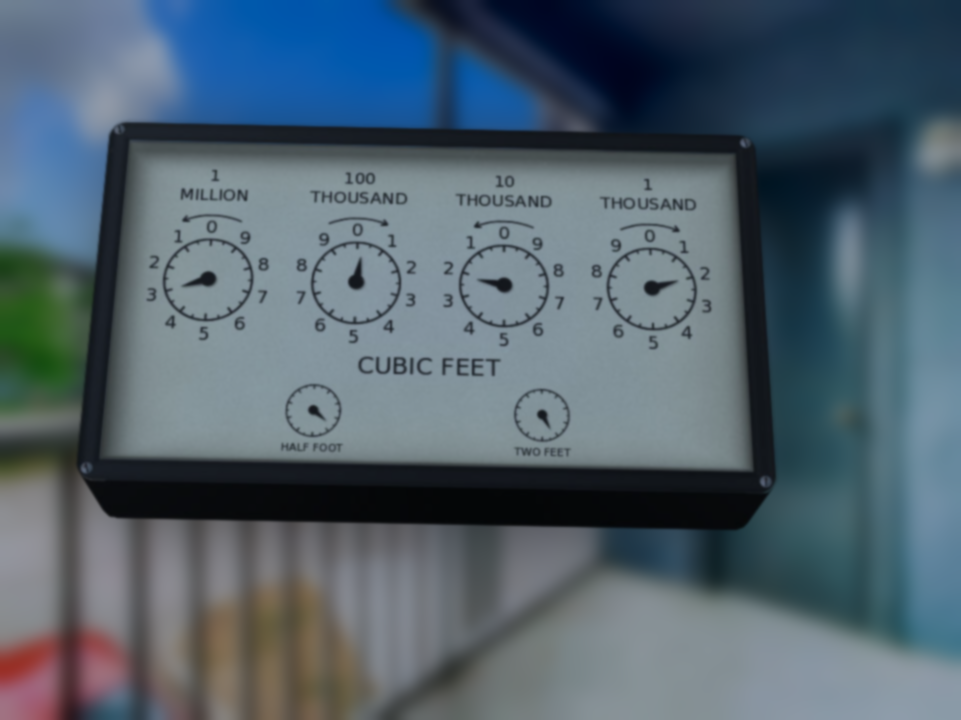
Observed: 302200 (ft³)
